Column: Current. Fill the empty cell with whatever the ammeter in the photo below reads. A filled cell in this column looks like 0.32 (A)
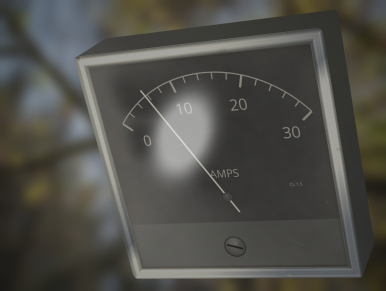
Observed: 6 (A)
